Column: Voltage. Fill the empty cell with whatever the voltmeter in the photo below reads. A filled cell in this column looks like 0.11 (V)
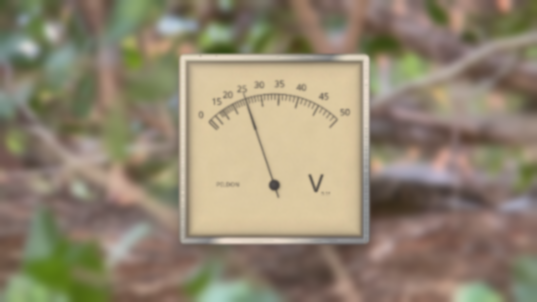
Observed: 25 (V)
